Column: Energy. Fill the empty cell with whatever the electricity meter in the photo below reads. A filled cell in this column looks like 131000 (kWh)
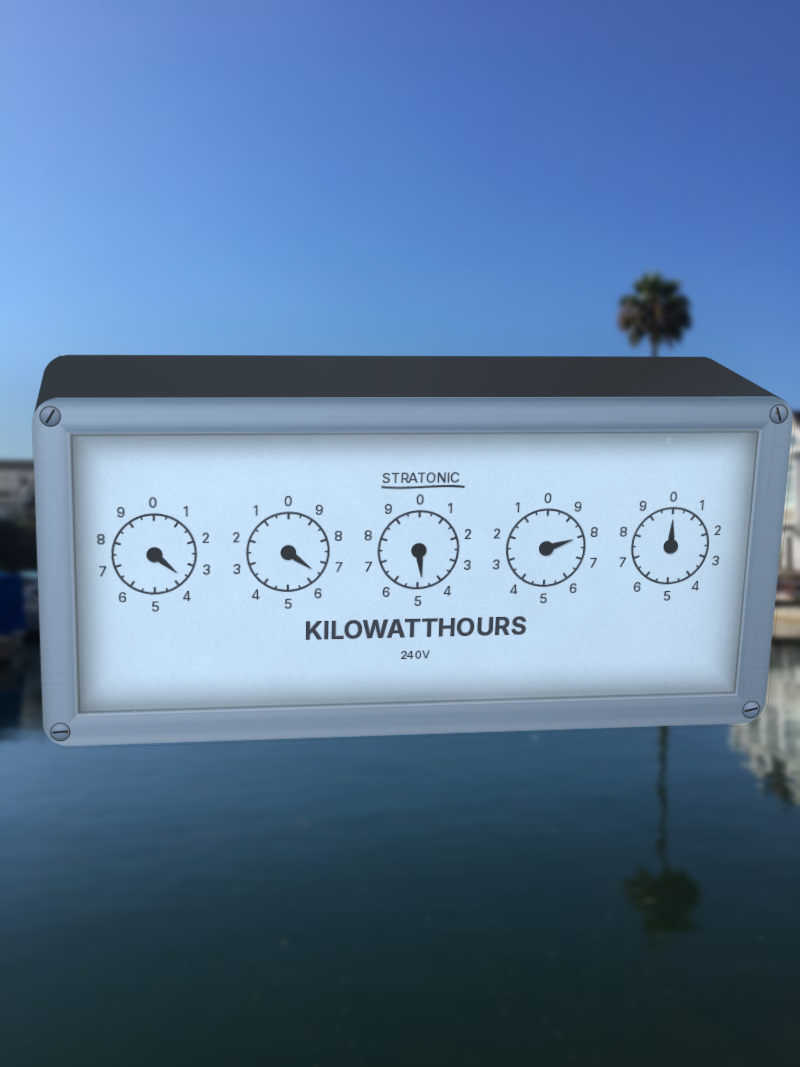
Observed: 36480 (kWh)
